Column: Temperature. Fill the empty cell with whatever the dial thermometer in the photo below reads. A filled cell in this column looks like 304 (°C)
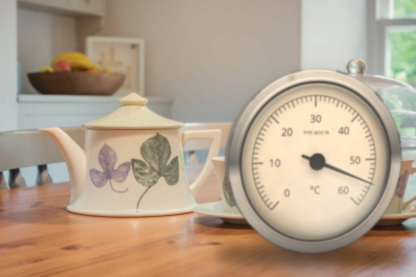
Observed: 55 (°C)
